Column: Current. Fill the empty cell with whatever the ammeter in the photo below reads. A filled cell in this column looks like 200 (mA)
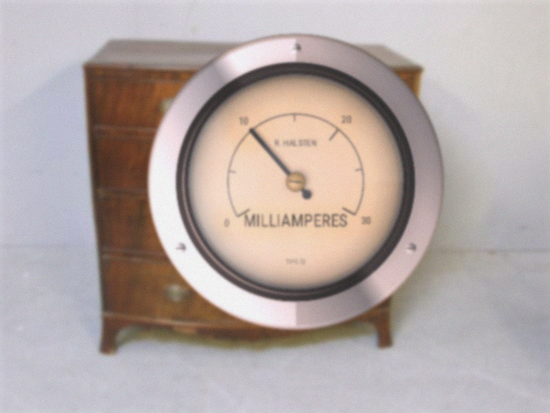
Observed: 10 (mA)
